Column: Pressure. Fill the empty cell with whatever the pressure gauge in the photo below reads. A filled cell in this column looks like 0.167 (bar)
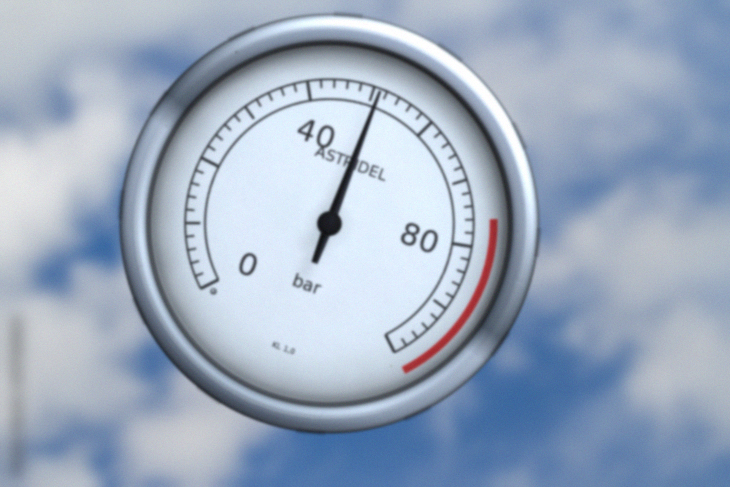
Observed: 51 (bar)
